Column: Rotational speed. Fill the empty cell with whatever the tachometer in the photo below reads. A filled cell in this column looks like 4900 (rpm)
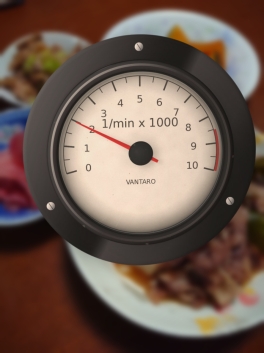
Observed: 2000 (rpm)
